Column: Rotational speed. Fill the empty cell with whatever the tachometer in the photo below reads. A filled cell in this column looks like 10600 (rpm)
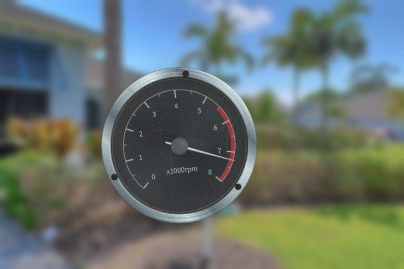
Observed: 7250 (rpm)
